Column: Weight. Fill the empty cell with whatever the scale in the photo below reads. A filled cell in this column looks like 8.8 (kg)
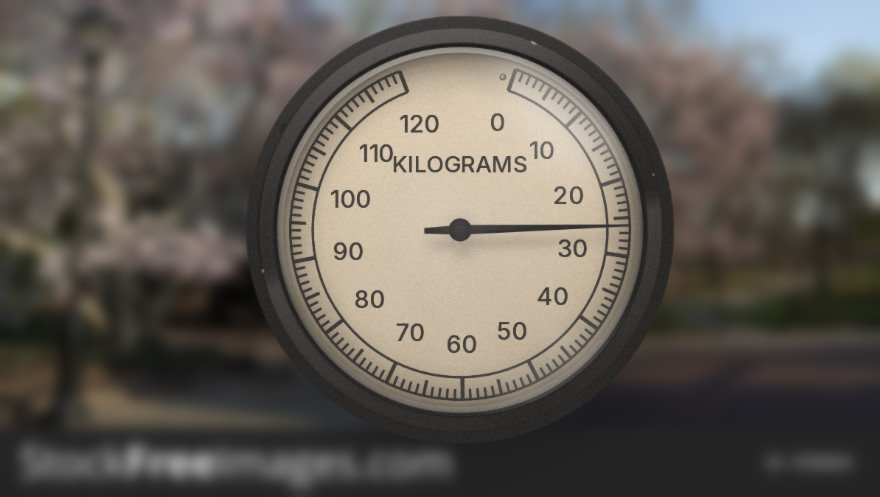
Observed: 26 (kg)
